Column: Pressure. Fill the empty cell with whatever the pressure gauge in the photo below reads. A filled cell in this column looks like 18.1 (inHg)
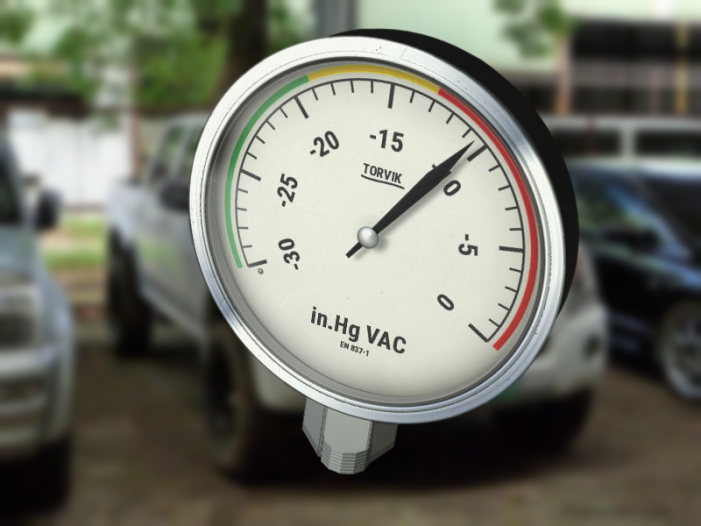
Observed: -10.5 (inHg)
